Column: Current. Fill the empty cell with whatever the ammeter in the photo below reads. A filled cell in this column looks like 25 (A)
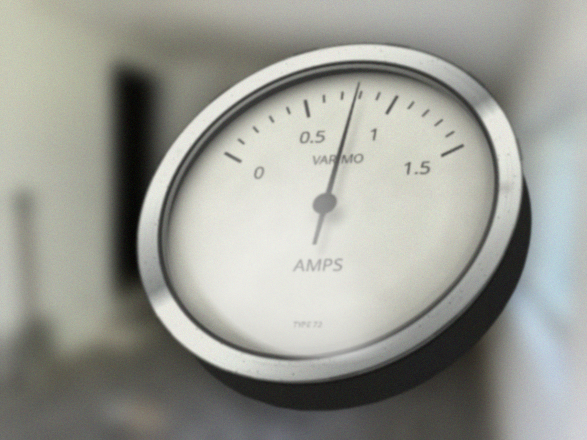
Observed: 0.8 (A)
